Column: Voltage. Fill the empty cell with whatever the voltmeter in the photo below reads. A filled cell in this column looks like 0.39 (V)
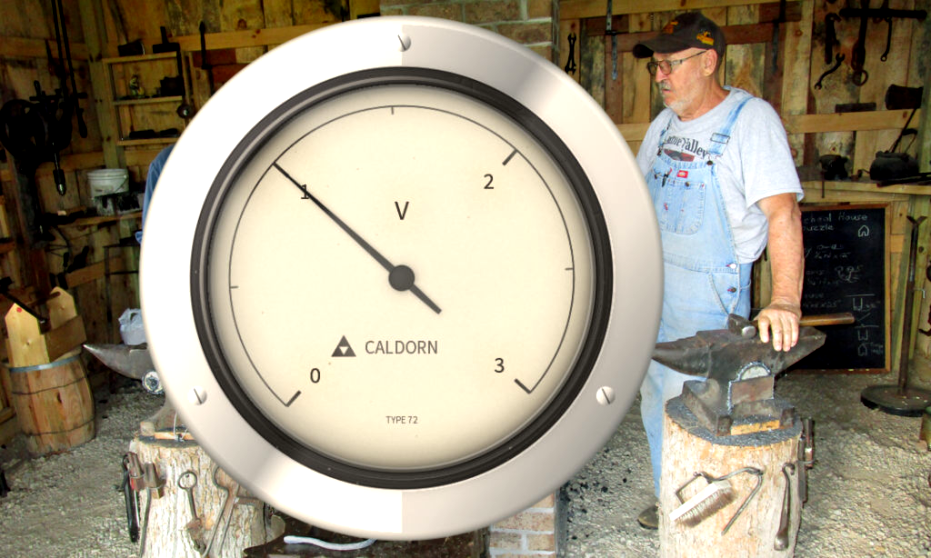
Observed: 1 (V)
